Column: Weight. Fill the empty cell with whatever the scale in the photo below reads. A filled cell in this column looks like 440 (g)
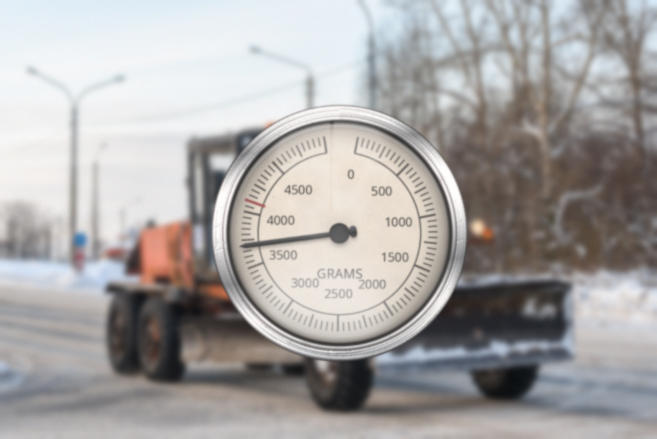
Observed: 3700 (g)
